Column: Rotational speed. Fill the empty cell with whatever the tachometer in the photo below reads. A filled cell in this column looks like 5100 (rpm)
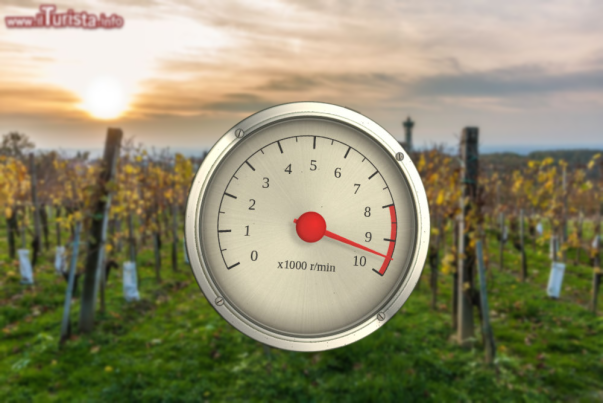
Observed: 9500 (rpm)
